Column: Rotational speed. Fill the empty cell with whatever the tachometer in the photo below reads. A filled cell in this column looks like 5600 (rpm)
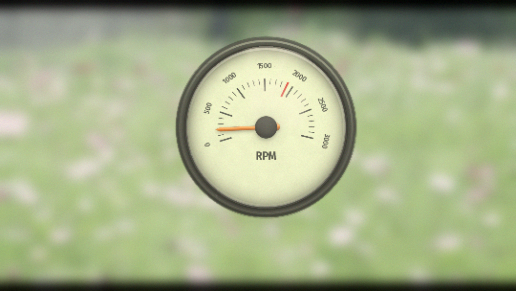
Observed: 200 (rpm)
